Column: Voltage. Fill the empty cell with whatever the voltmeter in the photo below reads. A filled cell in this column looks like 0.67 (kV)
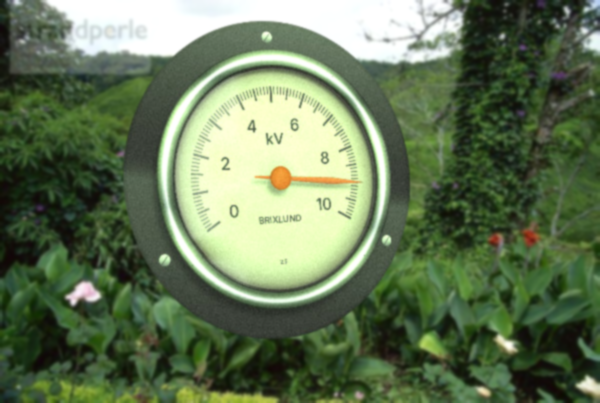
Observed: 9 (kV)
